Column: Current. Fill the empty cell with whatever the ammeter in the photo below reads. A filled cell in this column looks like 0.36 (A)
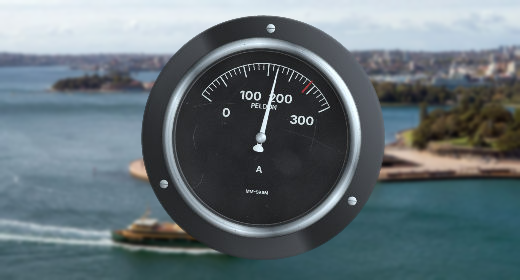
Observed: 170 (A)
